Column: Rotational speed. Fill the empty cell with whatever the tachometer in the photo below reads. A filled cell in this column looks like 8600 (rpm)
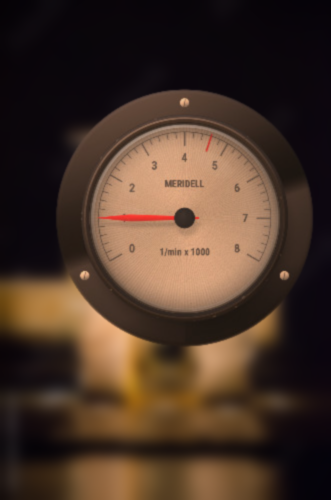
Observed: 1000 (rpm)
